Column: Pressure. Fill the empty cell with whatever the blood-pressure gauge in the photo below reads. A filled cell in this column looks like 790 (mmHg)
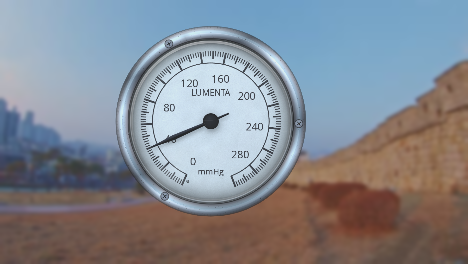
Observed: 40 (mmHg)
